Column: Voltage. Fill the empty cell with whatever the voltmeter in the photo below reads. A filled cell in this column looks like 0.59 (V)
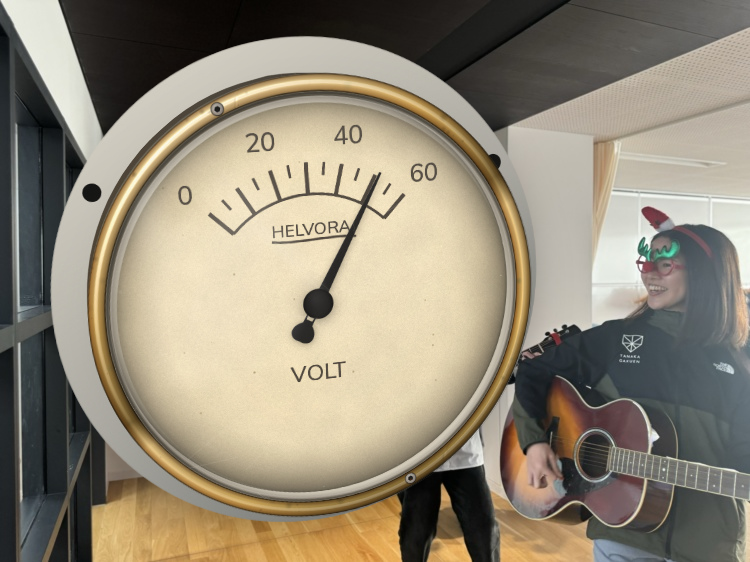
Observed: 50 (V)
